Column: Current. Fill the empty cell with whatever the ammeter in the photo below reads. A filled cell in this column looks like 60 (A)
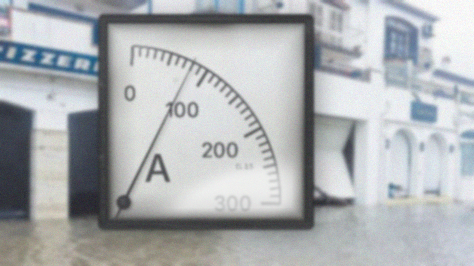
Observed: 80 (A)
